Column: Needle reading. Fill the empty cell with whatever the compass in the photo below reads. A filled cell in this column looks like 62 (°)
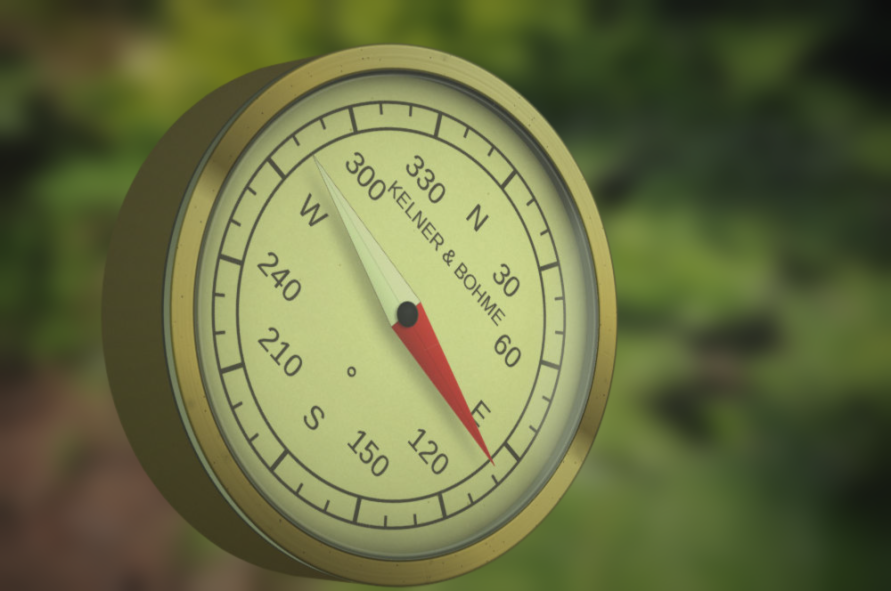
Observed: 100 (°)
